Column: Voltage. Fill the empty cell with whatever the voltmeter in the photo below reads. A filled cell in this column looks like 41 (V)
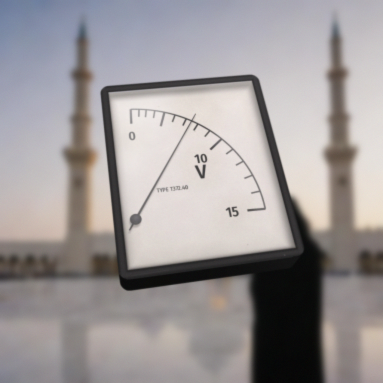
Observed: 7.5 (V)
